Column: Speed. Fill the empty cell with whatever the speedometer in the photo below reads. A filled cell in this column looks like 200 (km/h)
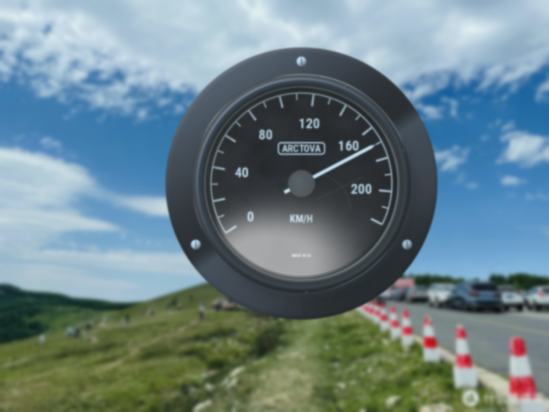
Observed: 170 (km/h)
